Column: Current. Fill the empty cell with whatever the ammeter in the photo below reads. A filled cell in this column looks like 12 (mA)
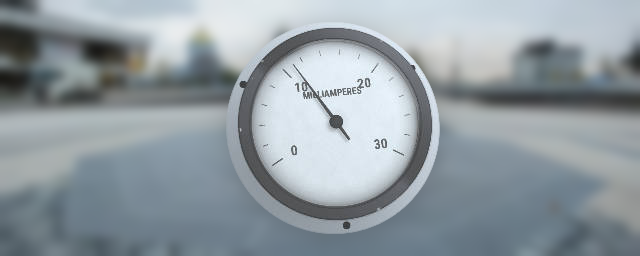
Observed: 11 (mA)
